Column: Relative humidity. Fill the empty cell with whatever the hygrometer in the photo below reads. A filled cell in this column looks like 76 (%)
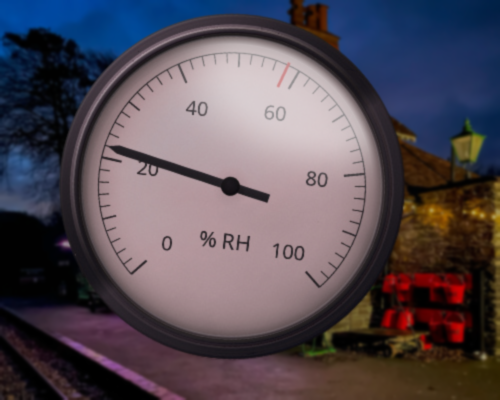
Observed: 22 (%)
